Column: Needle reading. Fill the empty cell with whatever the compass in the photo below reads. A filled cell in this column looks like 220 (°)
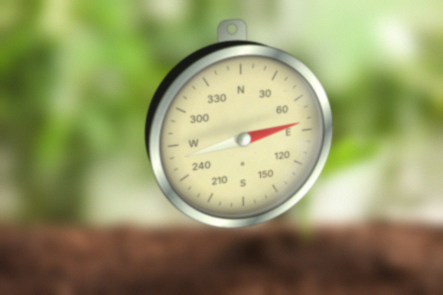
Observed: 80 (°)
